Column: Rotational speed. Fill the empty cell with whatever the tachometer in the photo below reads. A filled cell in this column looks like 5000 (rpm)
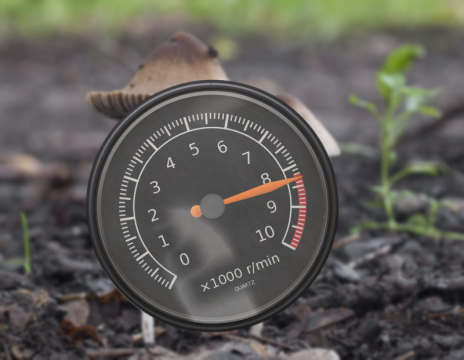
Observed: 8300 (rpm)
